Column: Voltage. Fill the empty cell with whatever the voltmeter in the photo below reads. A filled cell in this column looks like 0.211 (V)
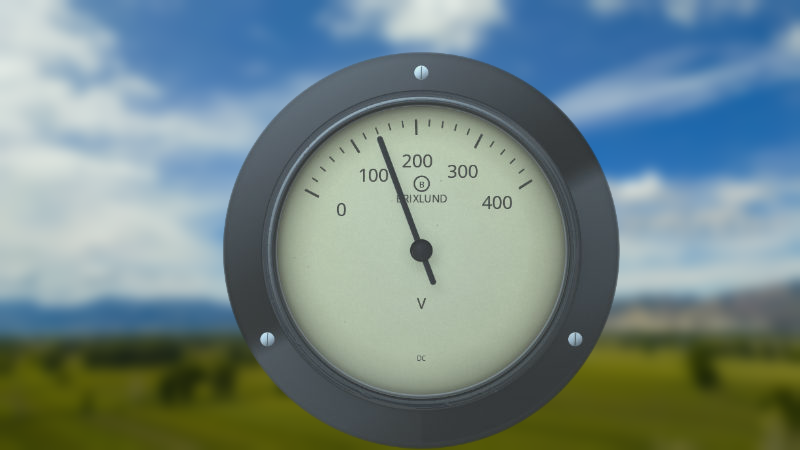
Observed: 140 (V)
